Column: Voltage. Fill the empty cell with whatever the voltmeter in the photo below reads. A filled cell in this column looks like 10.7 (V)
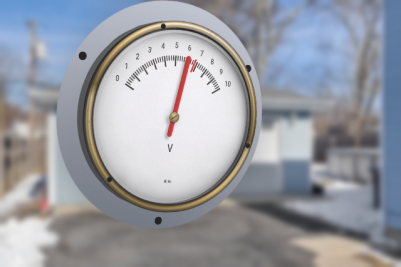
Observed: 6 (V)
